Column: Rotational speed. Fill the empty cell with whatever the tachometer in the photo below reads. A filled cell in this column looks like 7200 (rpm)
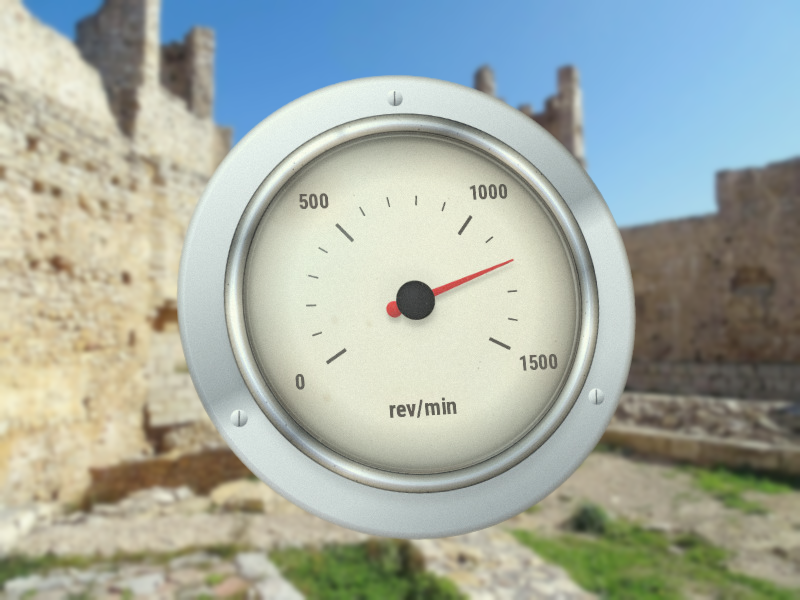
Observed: 1200 (rpm)
